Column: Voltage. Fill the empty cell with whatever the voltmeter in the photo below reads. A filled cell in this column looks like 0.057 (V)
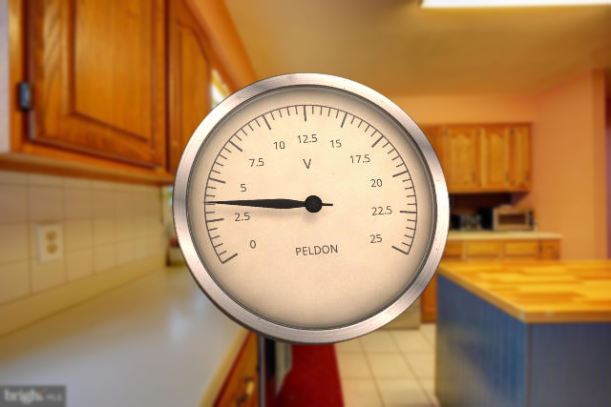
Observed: 3.5 (V)
